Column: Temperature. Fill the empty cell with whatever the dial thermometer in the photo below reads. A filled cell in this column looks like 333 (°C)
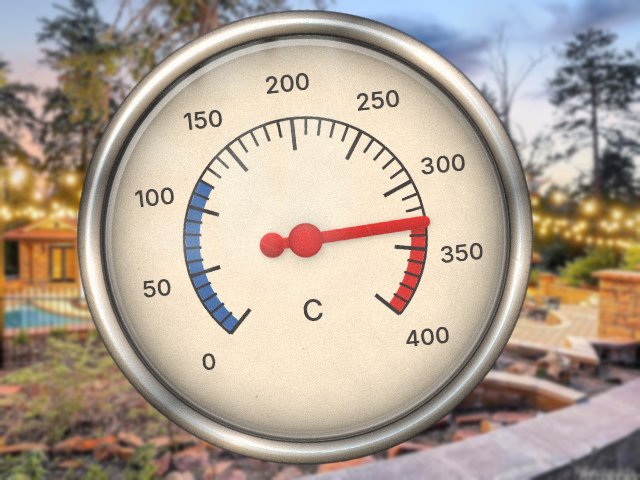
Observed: 330 (°C)
